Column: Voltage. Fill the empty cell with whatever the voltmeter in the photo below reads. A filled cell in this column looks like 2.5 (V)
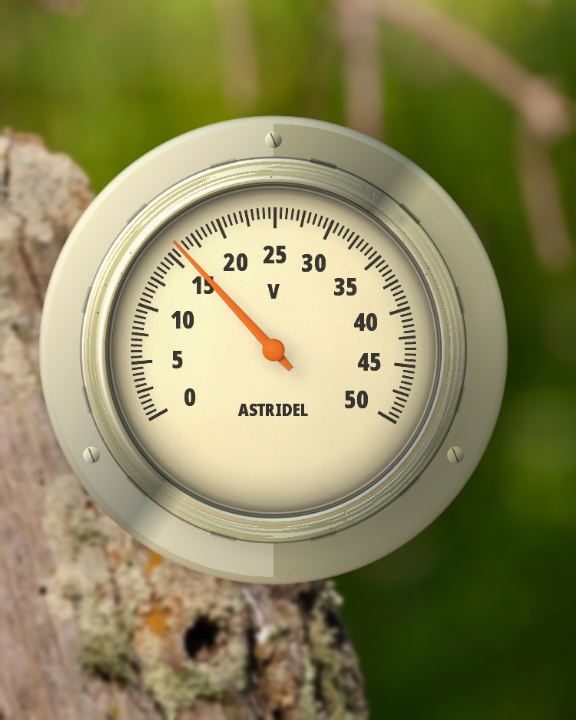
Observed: 16 (V)
